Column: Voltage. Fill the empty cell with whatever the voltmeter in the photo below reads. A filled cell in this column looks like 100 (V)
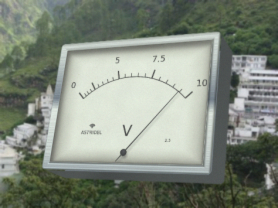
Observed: 9.5 (V)
